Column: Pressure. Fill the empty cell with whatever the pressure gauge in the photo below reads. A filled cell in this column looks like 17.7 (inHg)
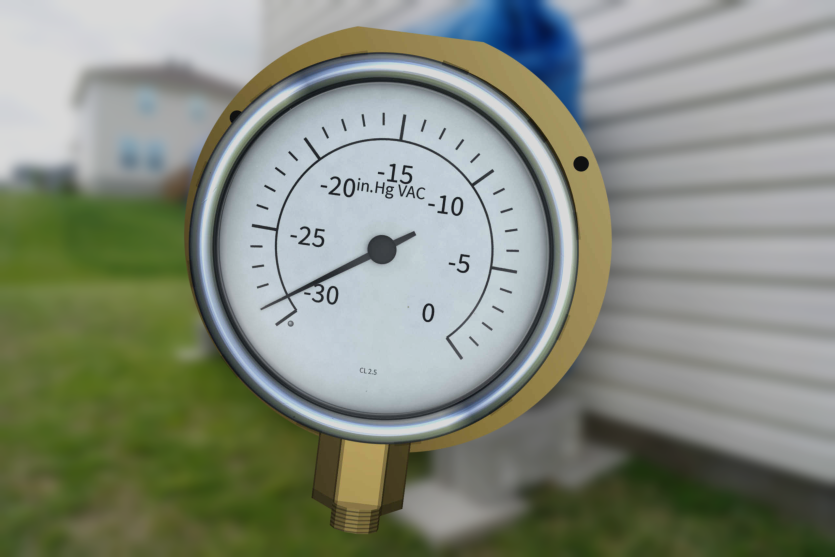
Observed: -29 (inHg)
